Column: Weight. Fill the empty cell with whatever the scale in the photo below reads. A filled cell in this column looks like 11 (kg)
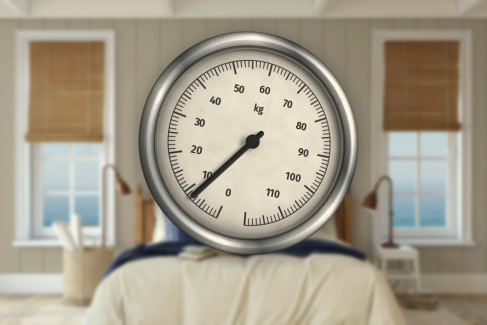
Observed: 8 (kg)
